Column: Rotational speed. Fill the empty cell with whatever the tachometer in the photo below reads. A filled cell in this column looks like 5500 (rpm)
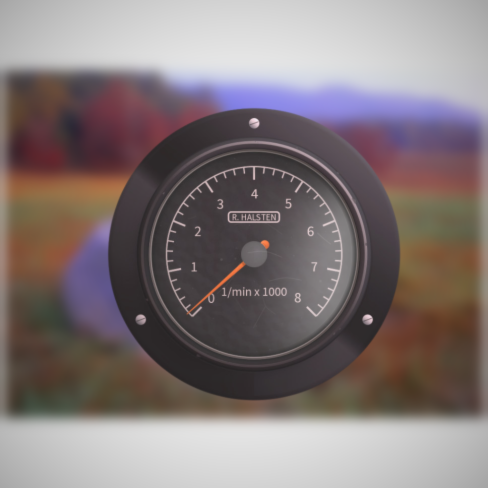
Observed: 100 (rpm)
